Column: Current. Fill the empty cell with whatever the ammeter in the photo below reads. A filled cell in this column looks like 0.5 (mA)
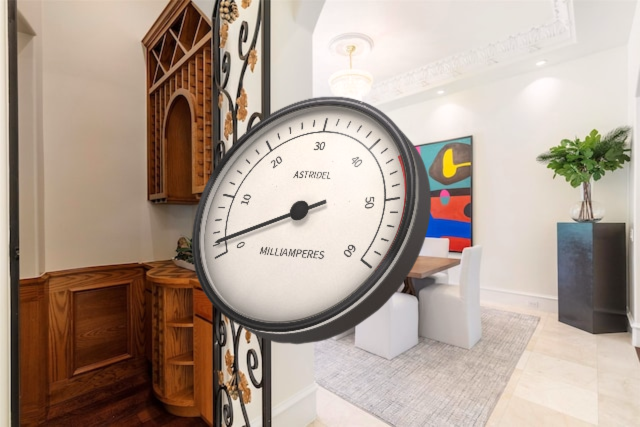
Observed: 2 (mA)
